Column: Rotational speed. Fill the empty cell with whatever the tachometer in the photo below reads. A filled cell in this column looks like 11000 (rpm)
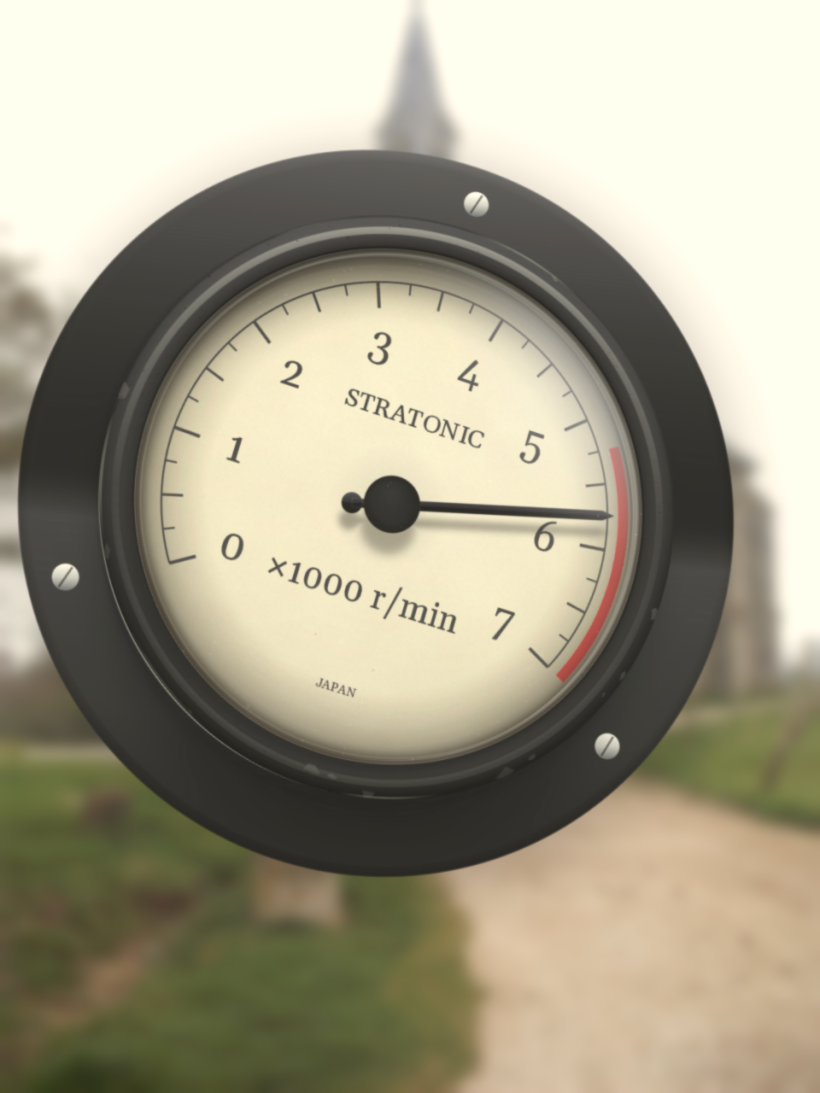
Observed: 5750 (rpm)
